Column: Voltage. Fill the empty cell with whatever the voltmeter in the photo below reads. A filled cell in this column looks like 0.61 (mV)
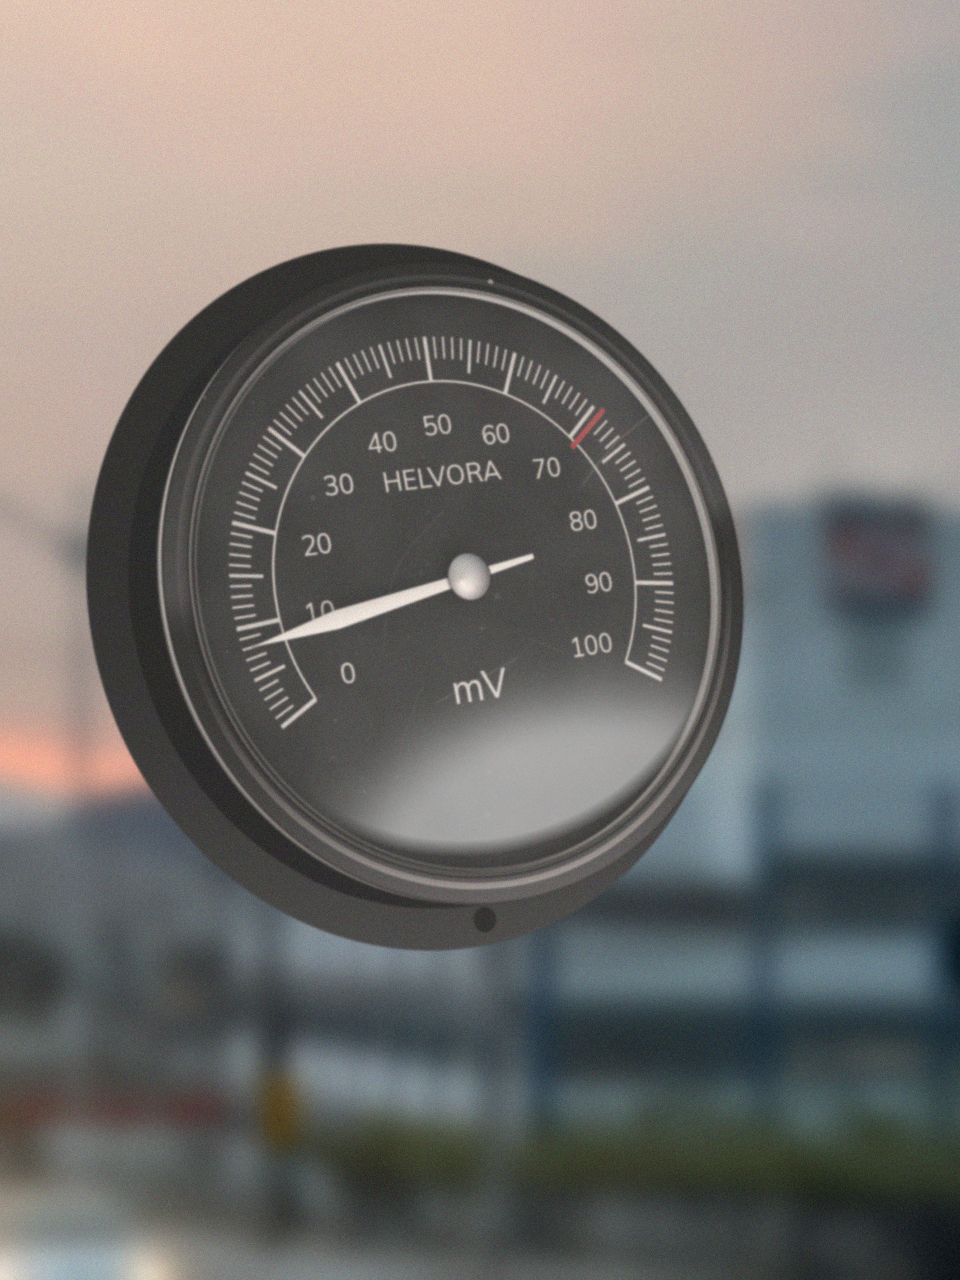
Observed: 8 (mV)
